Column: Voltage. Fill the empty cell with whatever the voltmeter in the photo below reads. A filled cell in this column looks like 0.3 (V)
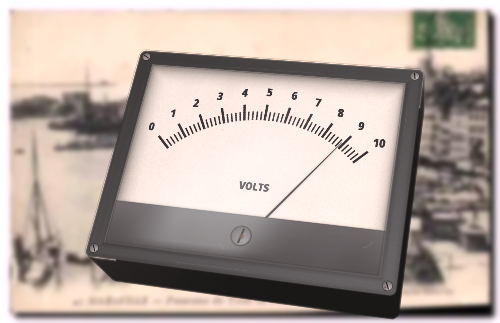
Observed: 9 (V)
